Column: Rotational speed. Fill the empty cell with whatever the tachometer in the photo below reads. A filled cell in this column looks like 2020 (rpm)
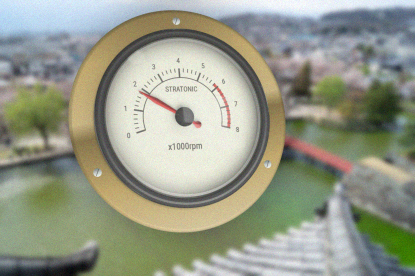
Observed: 1800 (rpm)
